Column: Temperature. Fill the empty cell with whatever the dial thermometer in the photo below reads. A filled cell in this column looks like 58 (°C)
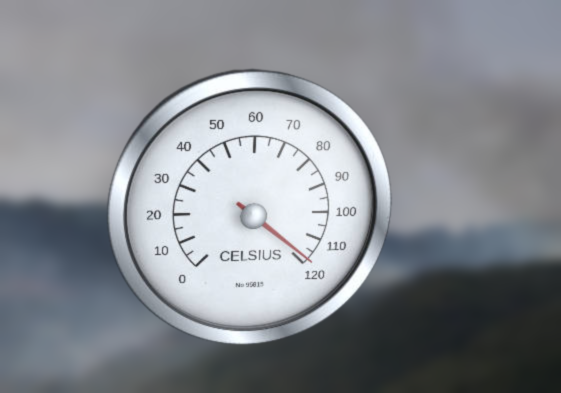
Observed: 117.5 (°C)
